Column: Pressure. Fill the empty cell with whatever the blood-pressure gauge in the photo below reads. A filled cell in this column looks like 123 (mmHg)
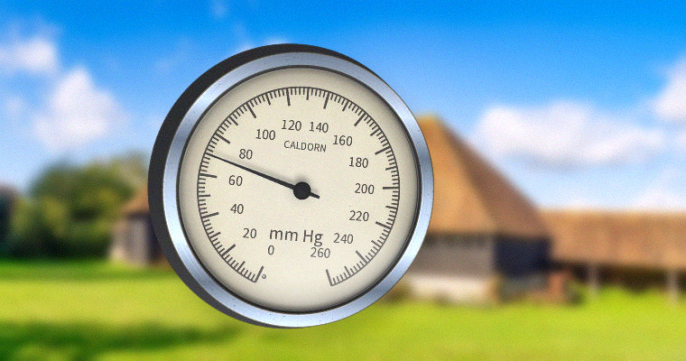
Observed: 70 (mmHg)
